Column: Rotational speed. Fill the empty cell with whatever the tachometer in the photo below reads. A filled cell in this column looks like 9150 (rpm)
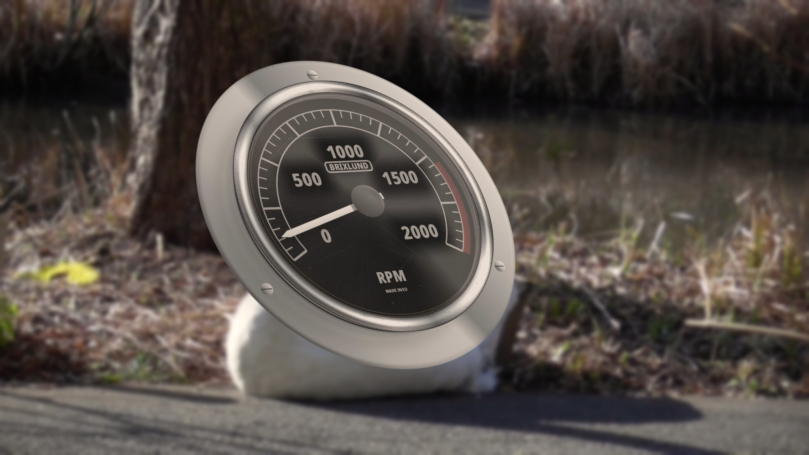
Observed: 100 (rpm)
